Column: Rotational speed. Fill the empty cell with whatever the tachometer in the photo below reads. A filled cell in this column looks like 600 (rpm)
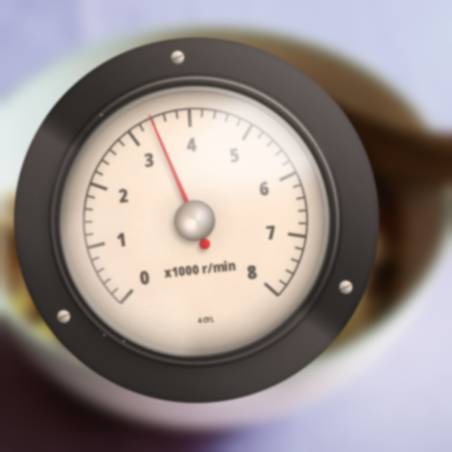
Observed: 3400 (rpm)
